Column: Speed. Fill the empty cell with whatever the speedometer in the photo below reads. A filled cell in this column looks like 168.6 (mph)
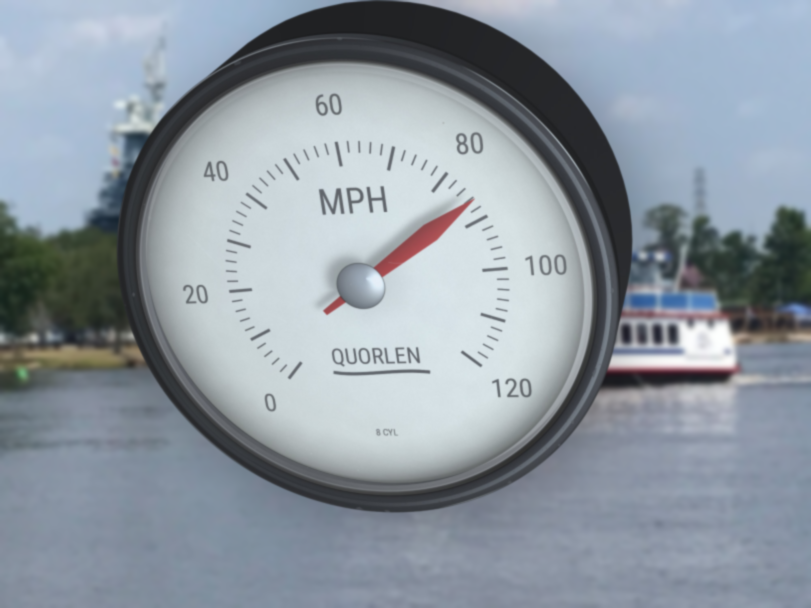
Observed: 86 (mph)
